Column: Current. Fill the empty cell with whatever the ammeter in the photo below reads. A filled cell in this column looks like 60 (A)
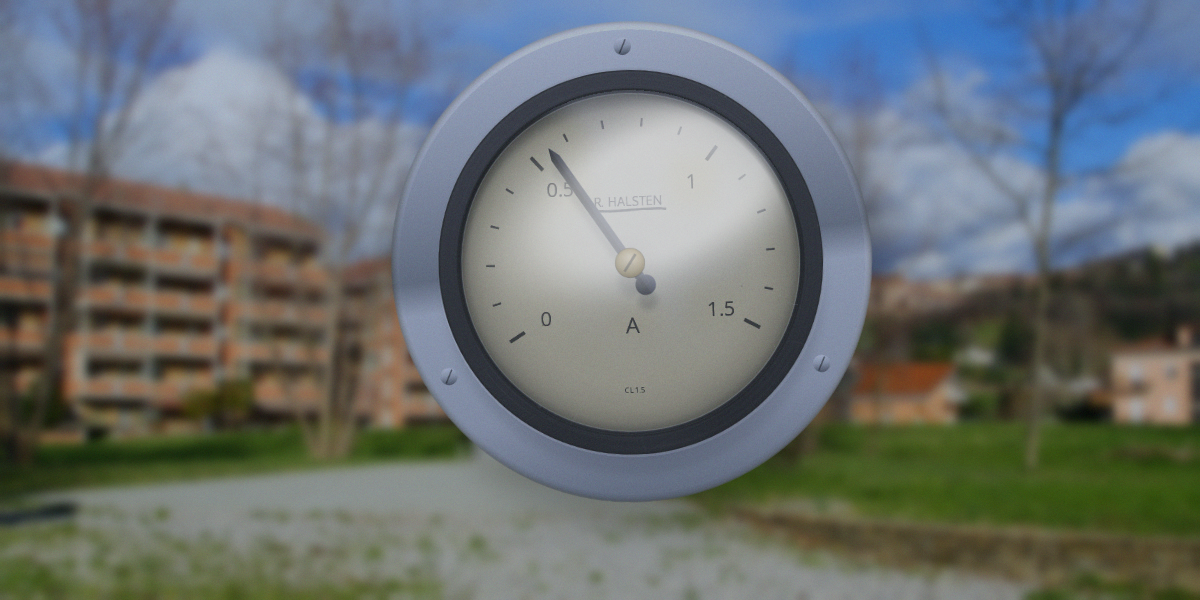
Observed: 0.55 (A)
